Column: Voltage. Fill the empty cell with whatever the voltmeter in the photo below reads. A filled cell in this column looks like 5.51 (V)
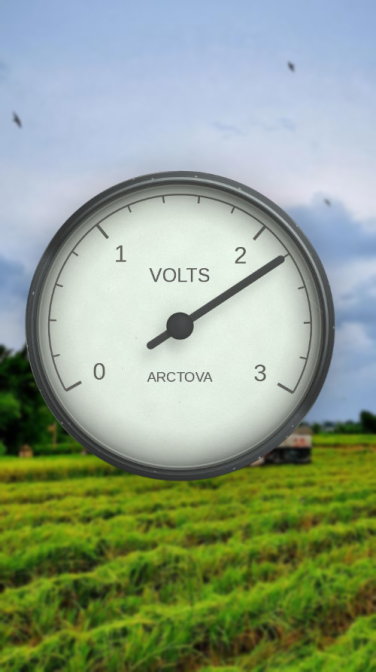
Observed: 2.2 (V)
